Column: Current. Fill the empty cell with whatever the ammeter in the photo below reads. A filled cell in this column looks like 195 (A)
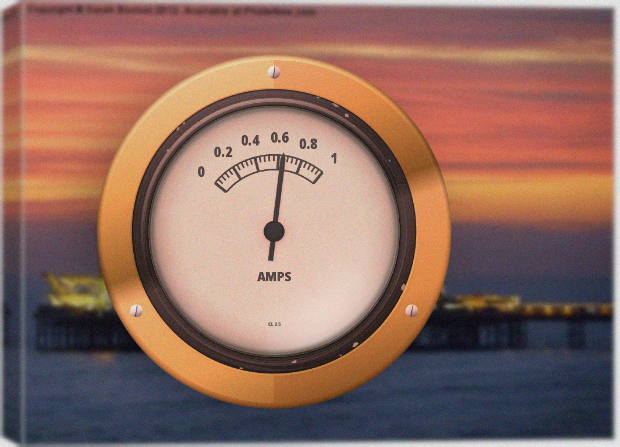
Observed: 0.64 (A)
